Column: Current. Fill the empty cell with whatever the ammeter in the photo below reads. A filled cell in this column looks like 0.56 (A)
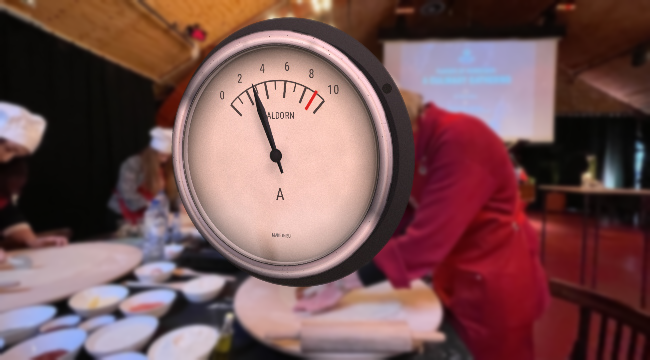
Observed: 3 (A)
